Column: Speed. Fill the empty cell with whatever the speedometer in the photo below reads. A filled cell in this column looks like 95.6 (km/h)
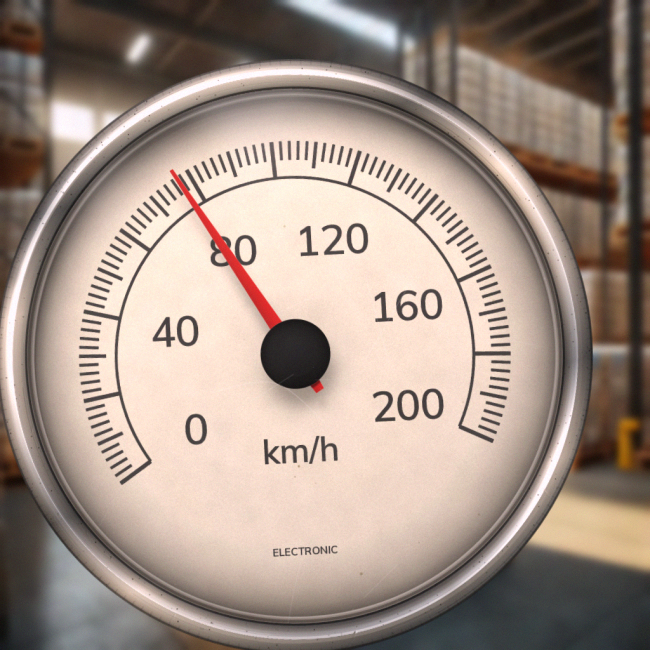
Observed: 77 (km/h)
